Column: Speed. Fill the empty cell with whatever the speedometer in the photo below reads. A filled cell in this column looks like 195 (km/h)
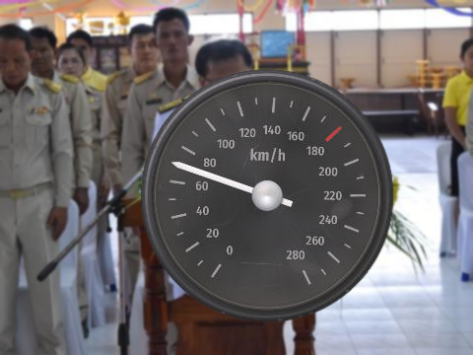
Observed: 70 (km/h)
